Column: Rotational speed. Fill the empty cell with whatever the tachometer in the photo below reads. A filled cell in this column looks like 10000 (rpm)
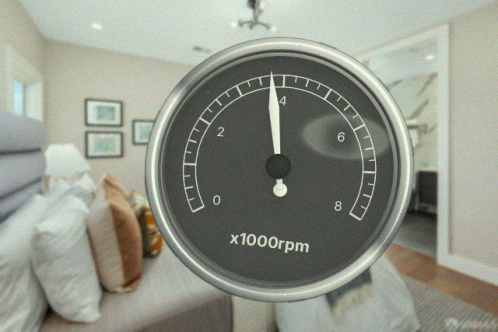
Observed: 3750 (rpm)
